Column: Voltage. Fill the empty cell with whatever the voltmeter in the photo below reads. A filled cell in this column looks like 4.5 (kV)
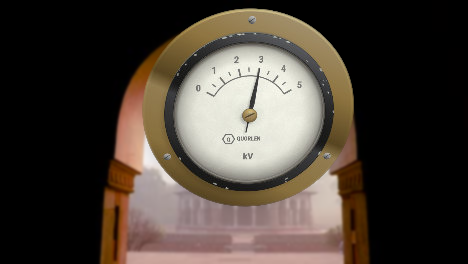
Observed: 3 (kV)
